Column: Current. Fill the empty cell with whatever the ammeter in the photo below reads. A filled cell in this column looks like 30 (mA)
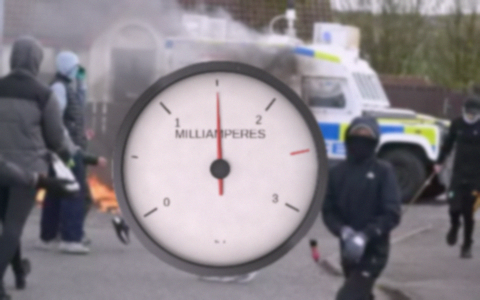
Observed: 1.5 (mA)
